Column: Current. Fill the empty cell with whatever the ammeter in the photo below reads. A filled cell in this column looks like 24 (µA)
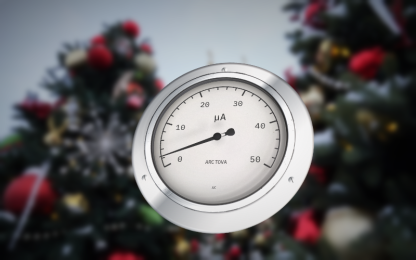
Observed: 2 (µA)
